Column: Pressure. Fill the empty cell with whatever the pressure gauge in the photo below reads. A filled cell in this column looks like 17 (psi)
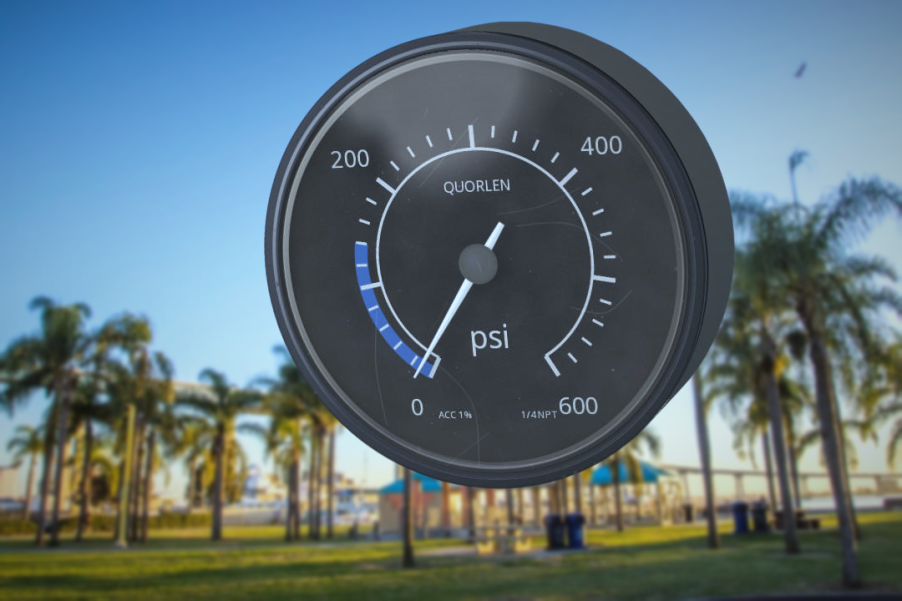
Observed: 10 (psi)
